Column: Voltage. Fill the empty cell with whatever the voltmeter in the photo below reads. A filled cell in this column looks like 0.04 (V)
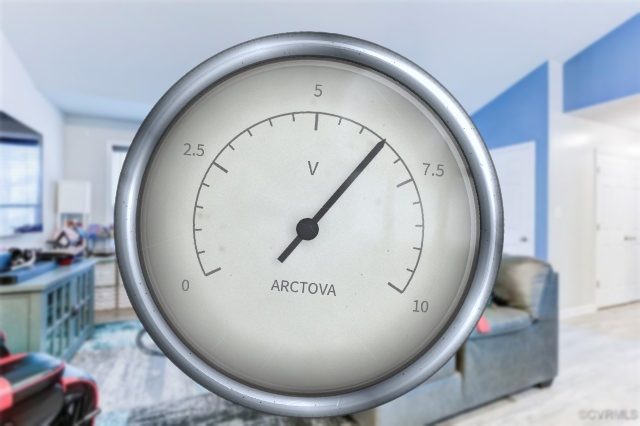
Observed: 6.5 (V)
